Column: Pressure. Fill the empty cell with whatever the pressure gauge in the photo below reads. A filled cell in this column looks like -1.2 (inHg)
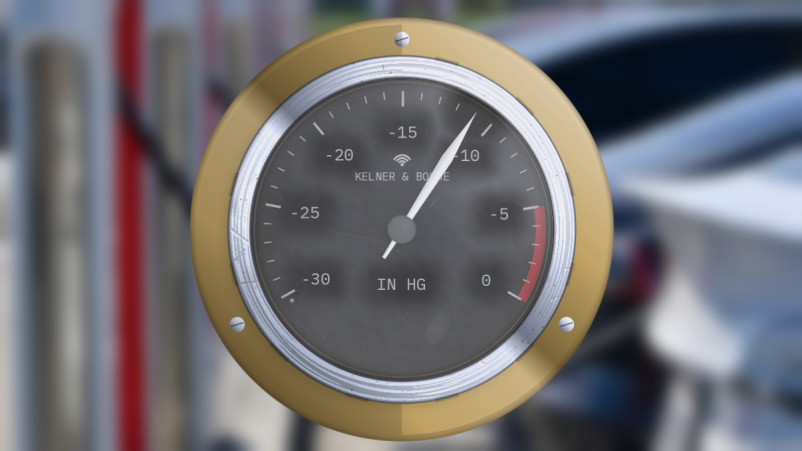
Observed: -11 (inHg)
